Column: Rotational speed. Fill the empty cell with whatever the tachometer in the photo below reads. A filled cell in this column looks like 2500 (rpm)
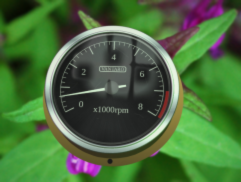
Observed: 600 (rpm)
